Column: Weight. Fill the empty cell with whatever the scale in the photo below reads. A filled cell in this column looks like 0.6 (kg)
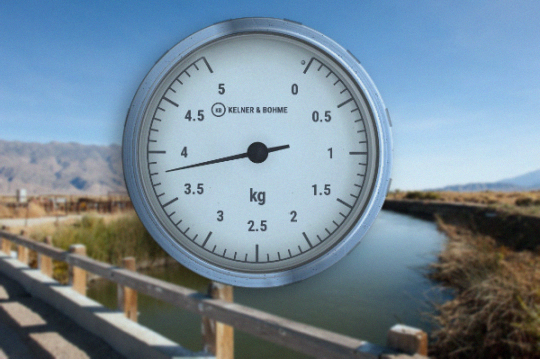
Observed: 3.8 (kg)
